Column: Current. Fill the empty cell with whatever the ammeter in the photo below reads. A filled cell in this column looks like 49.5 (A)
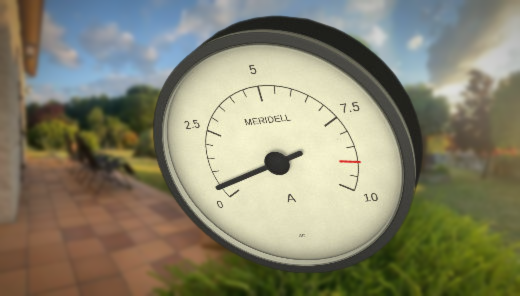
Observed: 0.5 (A)
